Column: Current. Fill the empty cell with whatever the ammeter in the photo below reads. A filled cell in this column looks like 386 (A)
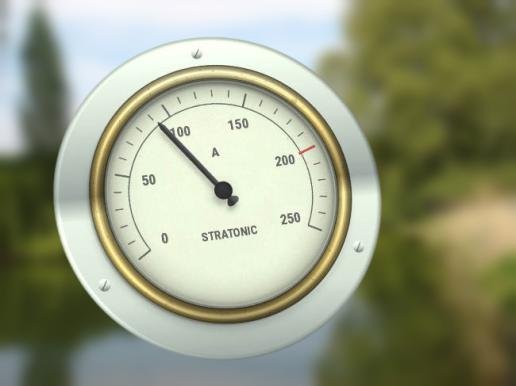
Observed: 90 (A)
